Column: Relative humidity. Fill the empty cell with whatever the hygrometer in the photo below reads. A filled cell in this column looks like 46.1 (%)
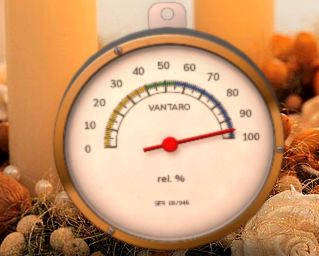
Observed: 95 (%)
